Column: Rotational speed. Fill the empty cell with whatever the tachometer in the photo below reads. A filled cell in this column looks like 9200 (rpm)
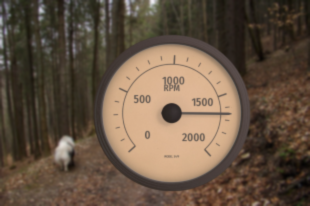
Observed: 1650 (rpm)
